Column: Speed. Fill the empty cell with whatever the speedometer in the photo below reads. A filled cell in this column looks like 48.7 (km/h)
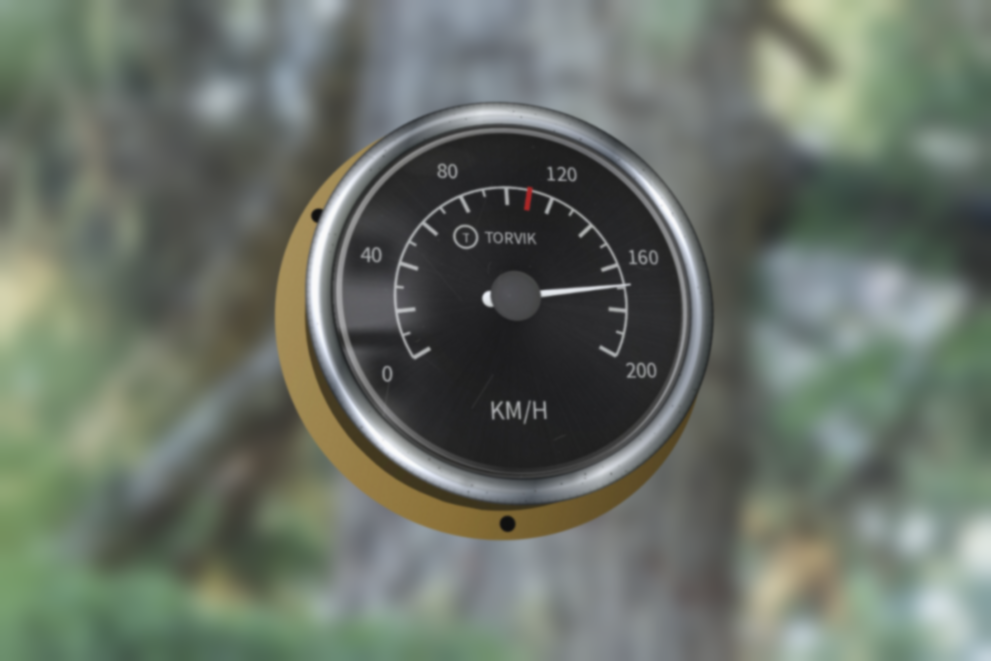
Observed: 170 (km/h)
